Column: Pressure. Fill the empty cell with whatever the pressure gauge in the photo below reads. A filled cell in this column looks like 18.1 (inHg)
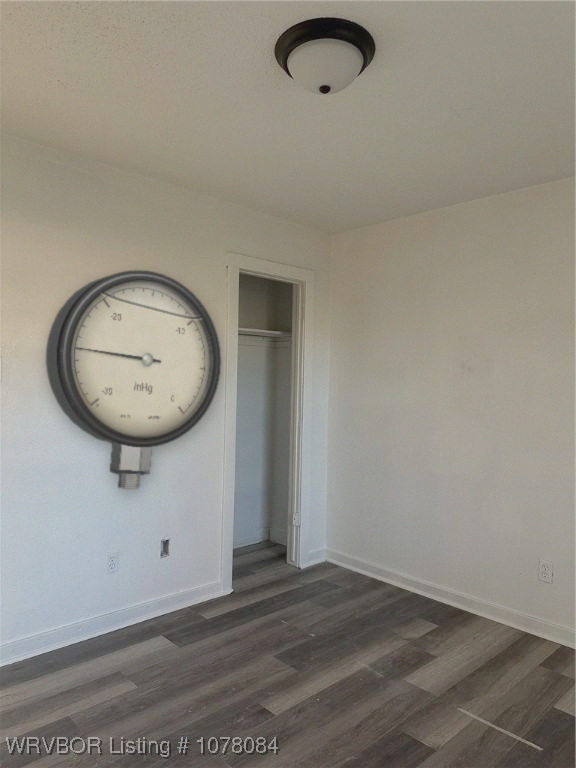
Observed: -25 (inHg)
